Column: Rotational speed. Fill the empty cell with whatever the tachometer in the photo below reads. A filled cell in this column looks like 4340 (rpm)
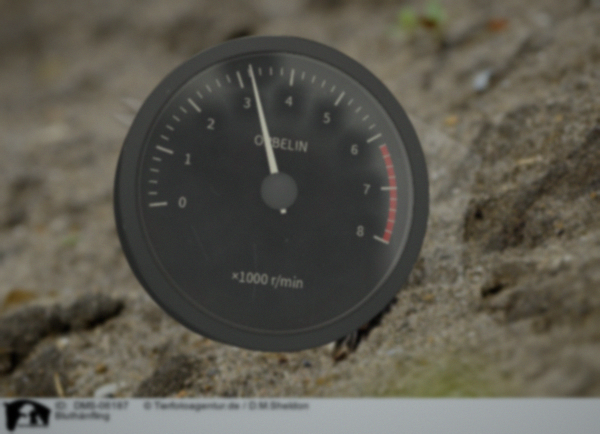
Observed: 3200 (rpm)
